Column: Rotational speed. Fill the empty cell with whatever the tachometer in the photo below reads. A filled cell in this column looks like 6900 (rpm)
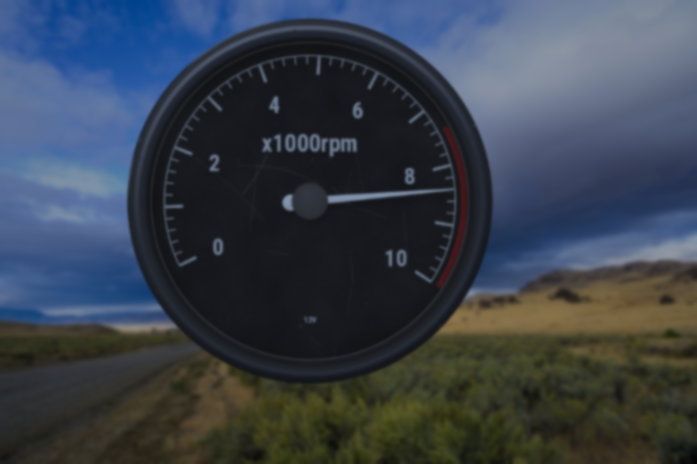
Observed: 8400 (rpm)
